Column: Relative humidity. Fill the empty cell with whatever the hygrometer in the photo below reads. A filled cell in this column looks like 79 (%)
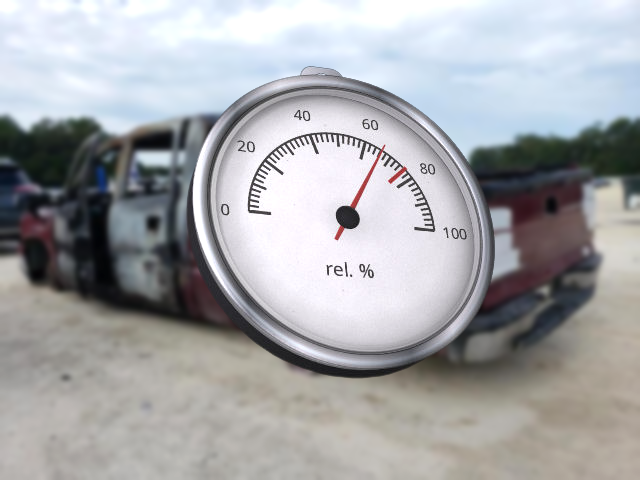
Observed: 66 (%)
